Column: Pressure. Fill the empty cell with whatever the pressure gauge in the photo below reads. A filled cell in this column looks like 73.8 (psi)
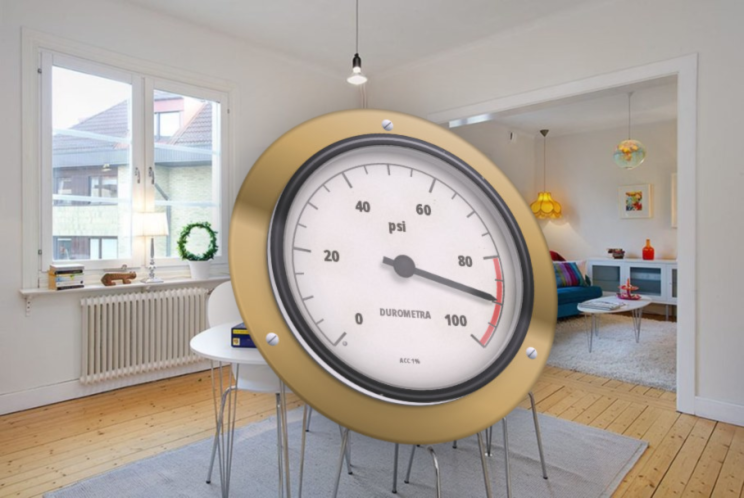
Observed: 90 (psi)
